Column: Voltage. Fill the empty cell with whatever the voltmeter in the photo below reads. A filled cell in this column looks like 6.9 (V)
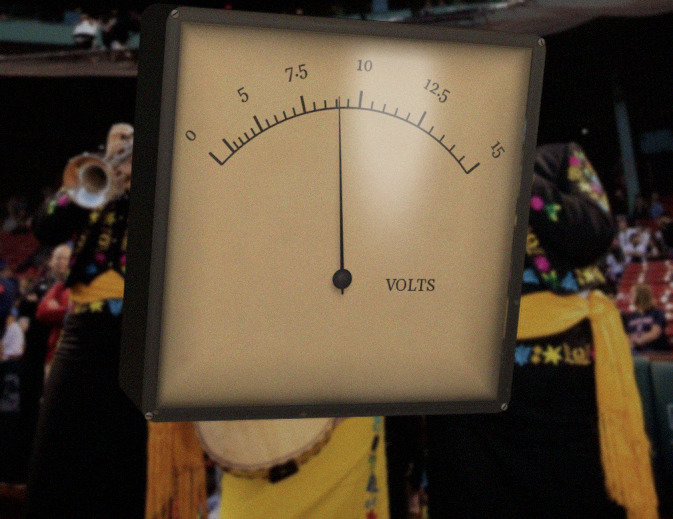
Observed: 9 (V)
